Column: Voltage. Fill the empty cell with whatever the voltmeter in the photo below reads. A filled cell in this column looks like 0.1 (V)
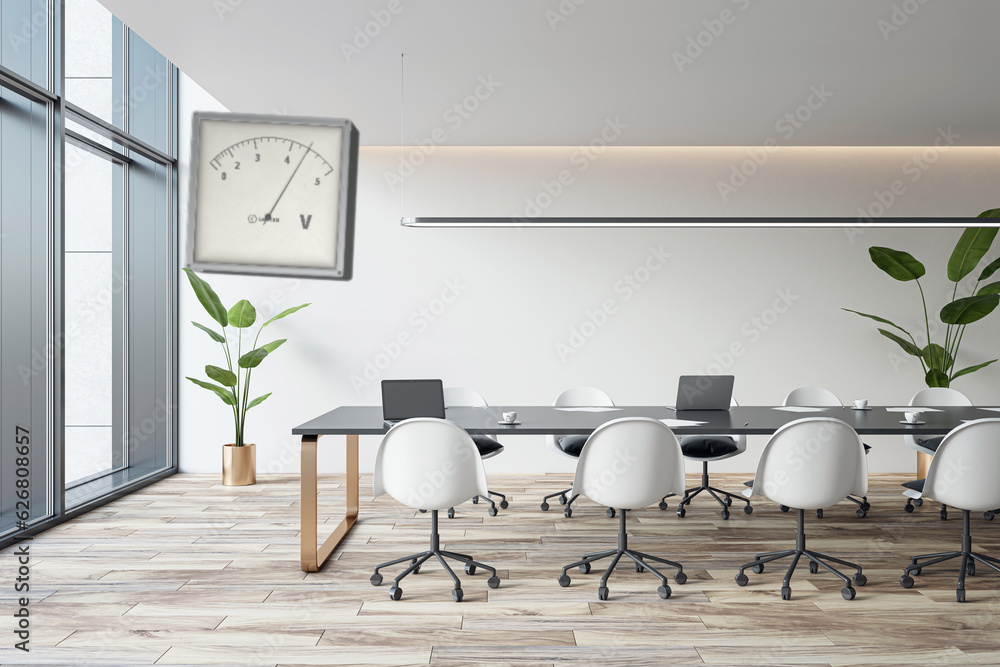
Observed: 4.4 (V)
